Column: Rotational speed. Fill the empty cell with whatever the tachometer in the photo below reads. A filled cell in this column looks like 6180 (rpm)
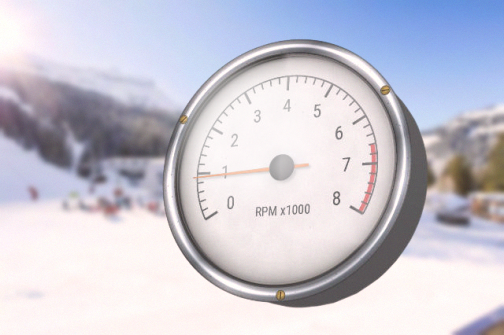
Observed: 900 (rpm)
